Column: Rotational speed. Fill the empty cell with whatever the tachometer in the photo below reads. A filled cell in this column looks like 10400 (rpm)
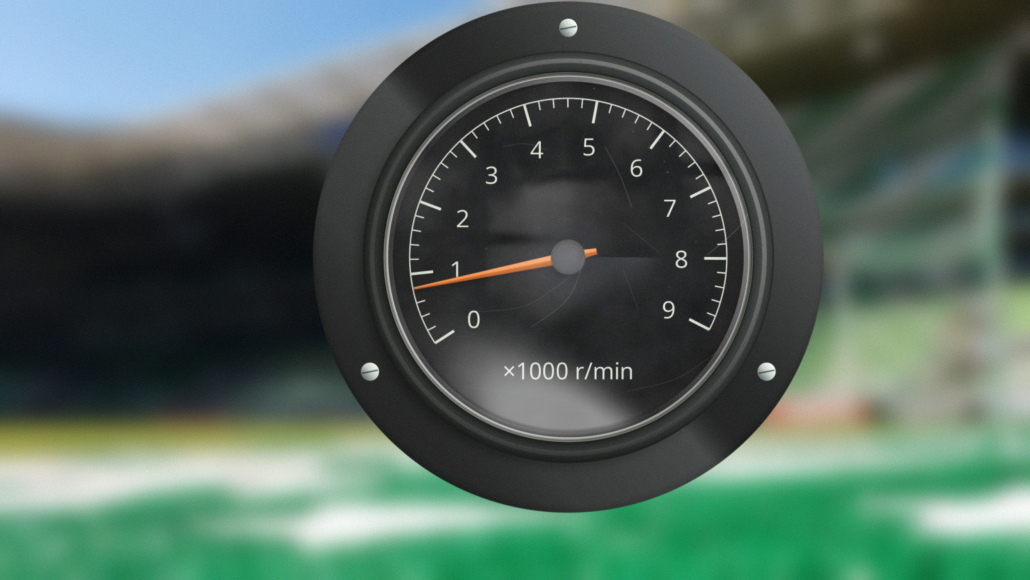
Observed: 800 (rpm)
